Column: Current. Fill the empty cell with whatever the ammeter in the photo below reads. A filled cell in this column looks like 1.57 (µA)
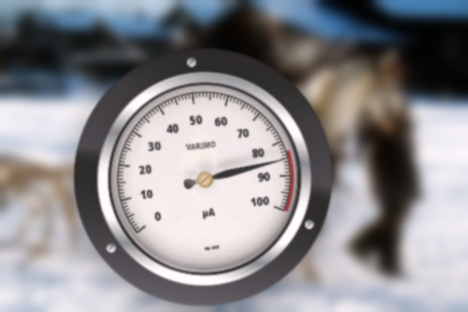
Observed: 85 (µA)
